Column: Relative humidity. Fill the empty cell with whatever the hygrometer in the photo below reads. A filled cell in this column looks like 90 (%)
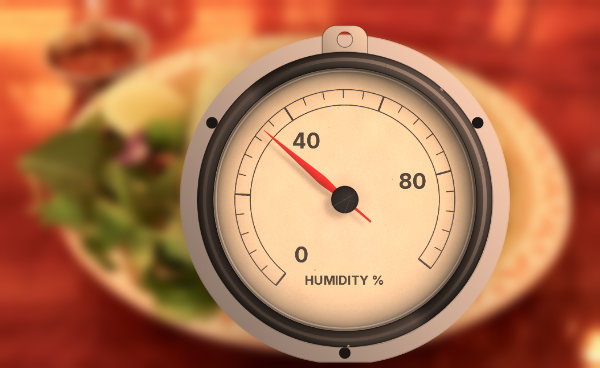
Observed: 34 (%)
